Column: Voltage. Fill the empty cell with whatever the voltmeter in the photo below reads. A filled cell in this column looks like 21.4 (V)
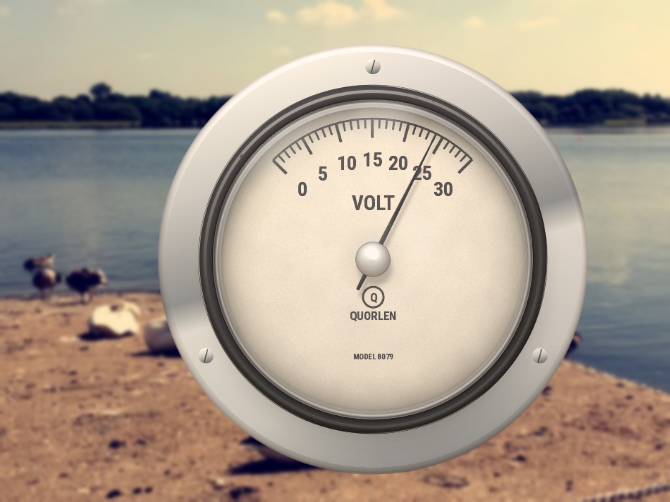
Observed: 24 (V)
